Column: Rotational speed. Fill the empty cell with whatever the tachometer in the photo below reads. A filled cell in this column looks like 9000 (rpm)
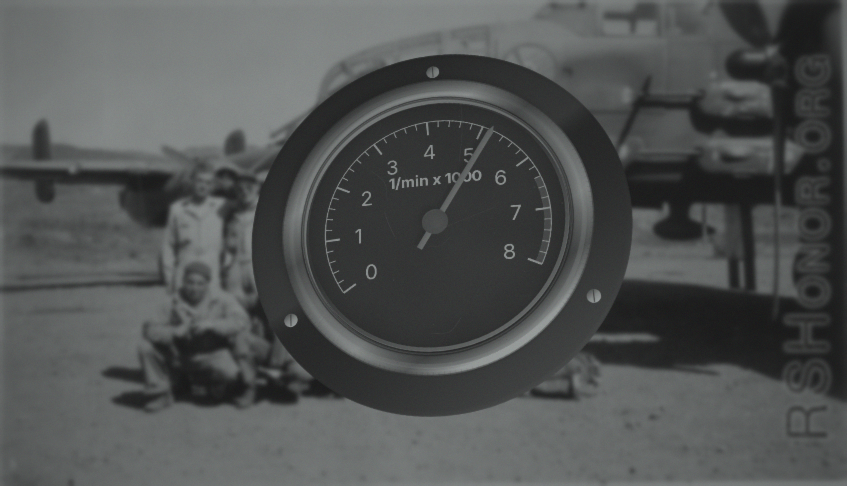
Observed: 5200 (rpm)
